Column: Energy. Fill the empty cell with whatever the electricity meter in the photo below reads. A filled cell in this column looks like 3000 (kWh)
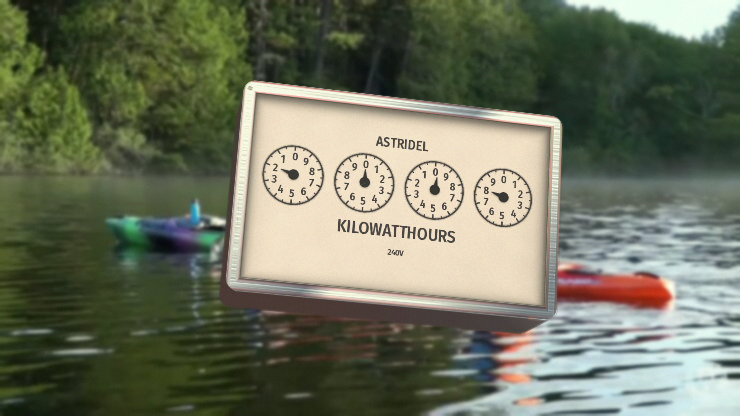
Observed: 1998 (kWh)
